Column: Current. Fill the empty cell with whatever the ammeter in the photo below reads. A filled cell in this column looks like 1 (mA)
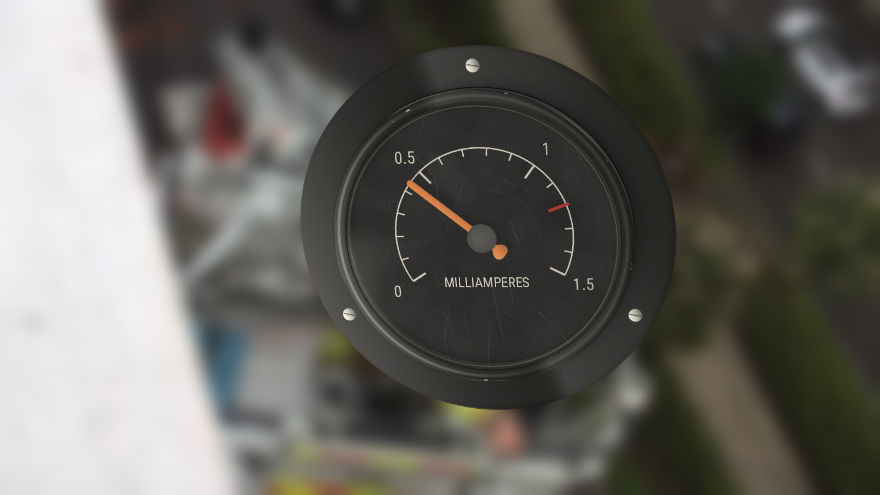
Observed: 0.45 (mA)
